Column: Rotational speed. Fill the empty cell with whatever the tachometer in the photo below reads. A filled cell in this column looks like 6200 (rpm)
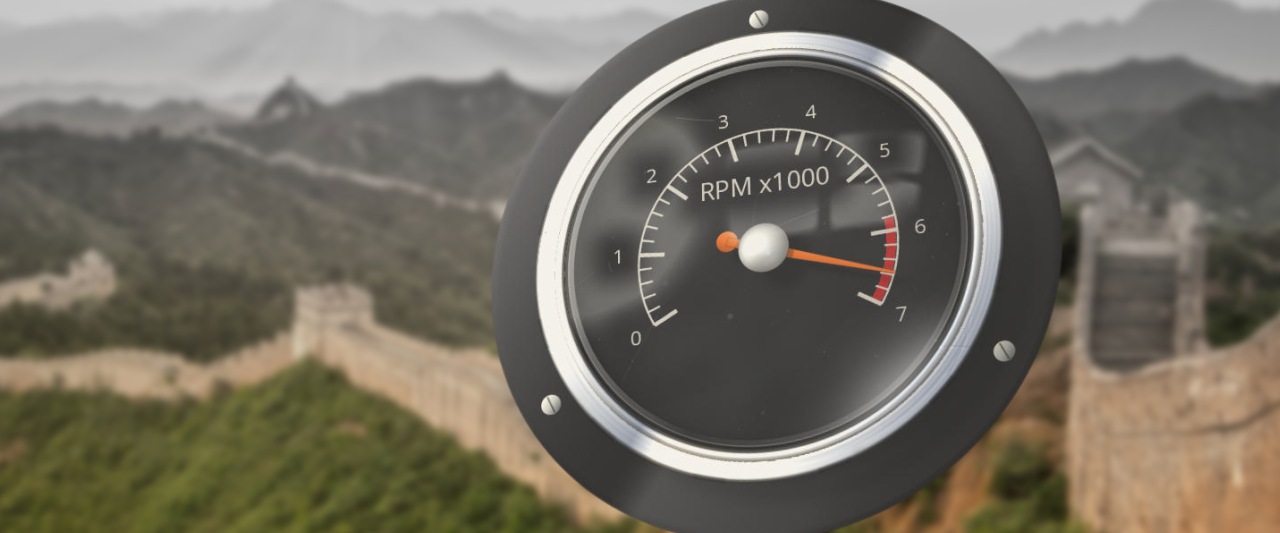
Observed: 6600 (rpm)
